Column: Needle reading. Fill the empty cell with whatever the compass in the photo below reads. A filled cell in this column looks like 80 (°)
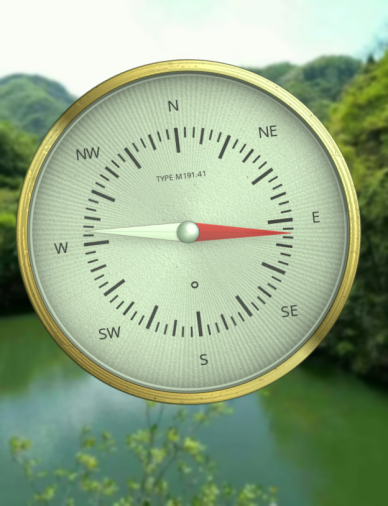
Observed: 97.5 (°)
